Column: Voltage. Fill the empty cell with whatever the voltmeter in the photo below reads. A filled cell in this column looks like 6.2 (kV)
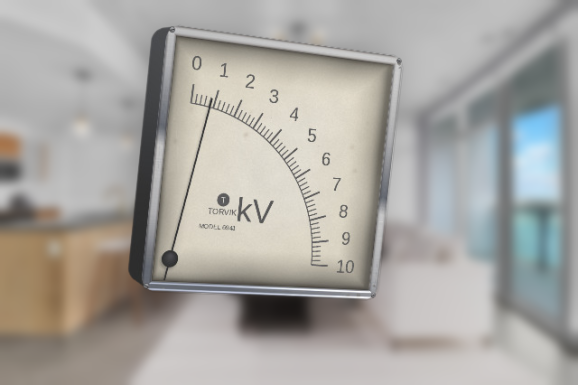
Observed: 0.8 (kV)
